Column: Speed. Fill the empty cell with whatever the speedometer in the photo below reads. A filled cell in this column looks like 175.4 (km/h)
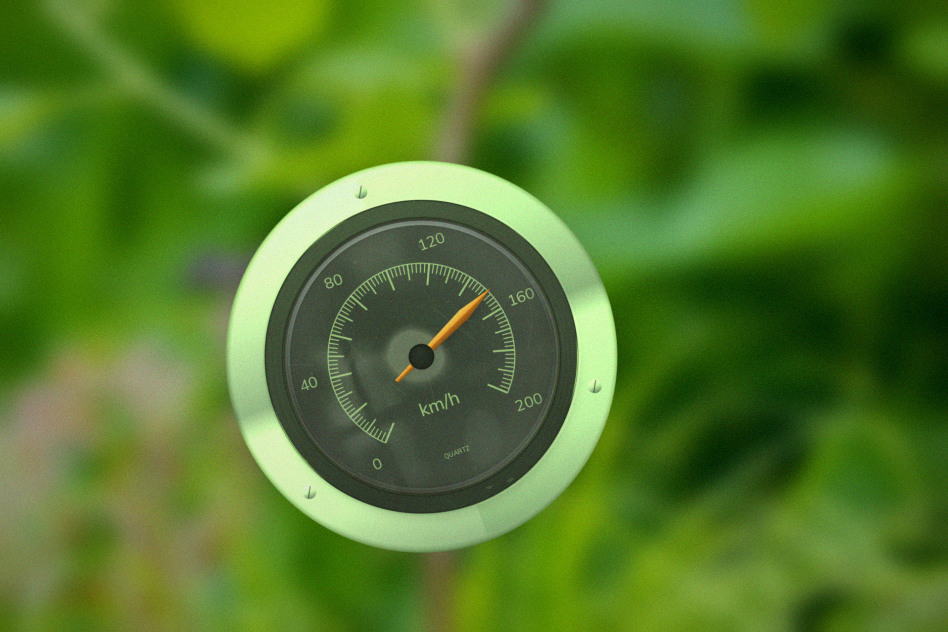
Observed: 150 (km/h)
